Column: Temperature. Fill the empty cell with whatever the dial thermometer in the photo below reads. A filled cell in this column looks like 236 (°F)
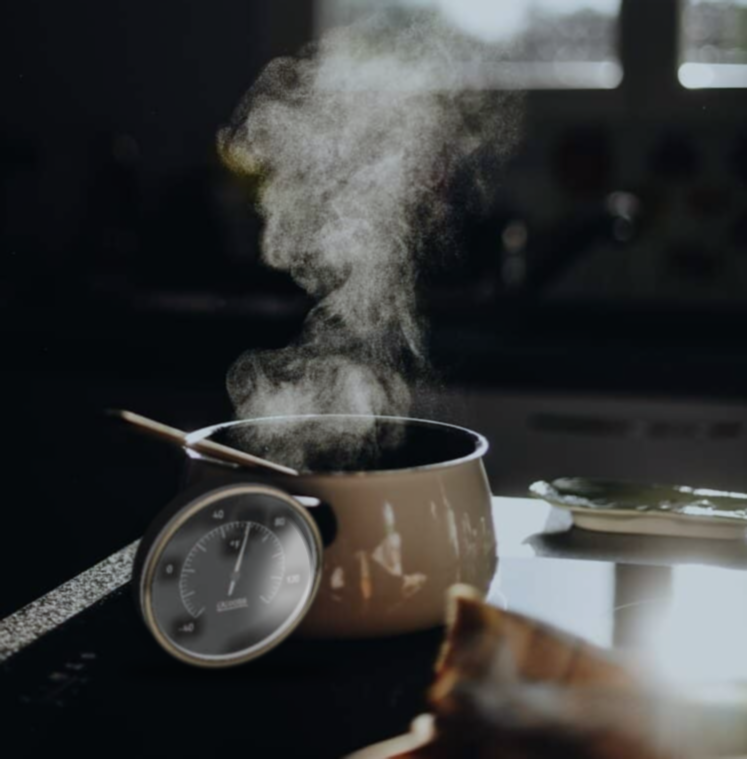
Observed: 60 (°F)
